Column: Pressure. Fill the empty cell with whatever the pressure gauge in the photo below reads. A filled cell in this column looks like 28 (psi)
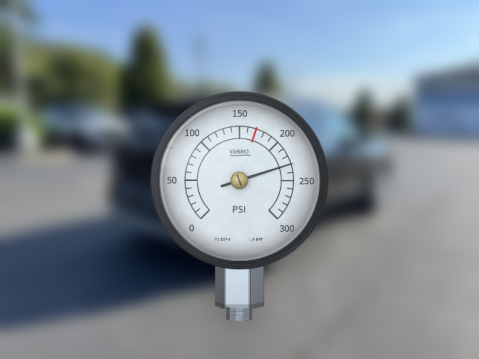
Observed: 230 (psi)
